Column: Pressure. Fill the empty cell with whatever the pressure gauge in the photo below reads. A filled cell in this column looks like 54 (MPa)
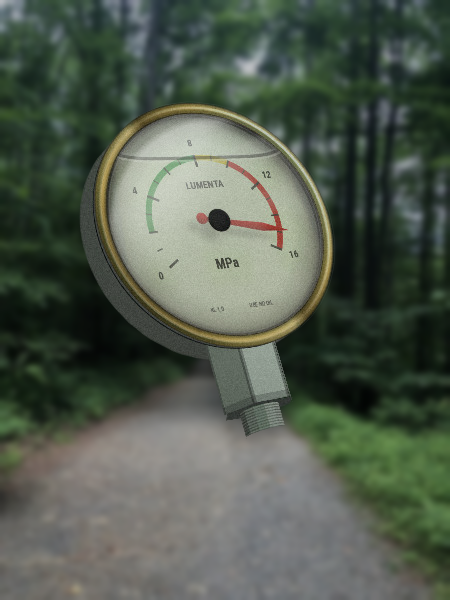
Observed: 15 (MPa)
